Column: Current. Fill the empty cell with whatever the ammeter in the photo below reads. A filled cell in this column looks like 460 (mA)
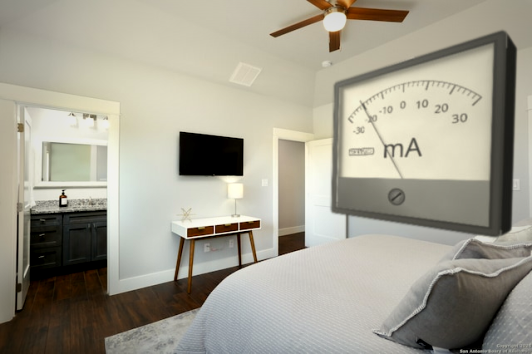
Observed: -20 (mA)
